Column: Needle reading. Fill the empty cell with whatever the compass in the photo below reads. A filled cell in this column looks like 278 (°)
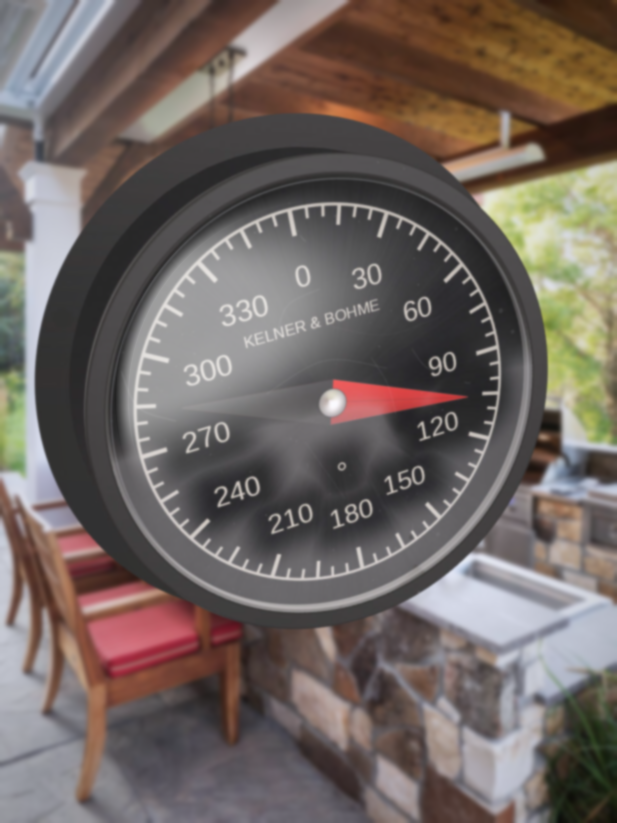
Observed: 105 (°)
